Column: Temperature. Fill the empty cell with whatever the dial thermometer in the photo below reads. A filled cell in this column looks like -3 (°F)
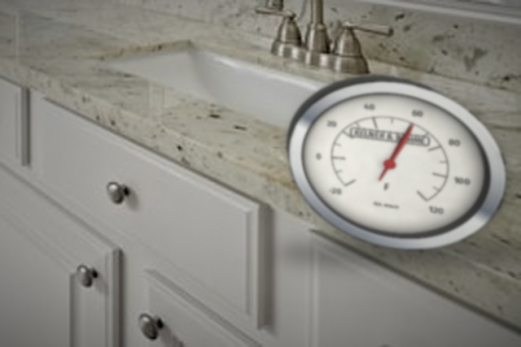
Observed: 60 (°F)
